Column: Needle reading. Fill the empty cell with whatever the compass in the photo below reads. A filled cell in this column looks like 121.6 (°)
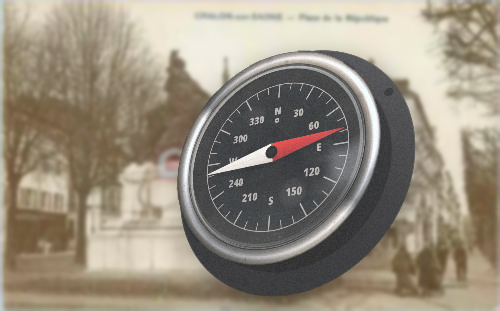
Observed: 80 (°)
